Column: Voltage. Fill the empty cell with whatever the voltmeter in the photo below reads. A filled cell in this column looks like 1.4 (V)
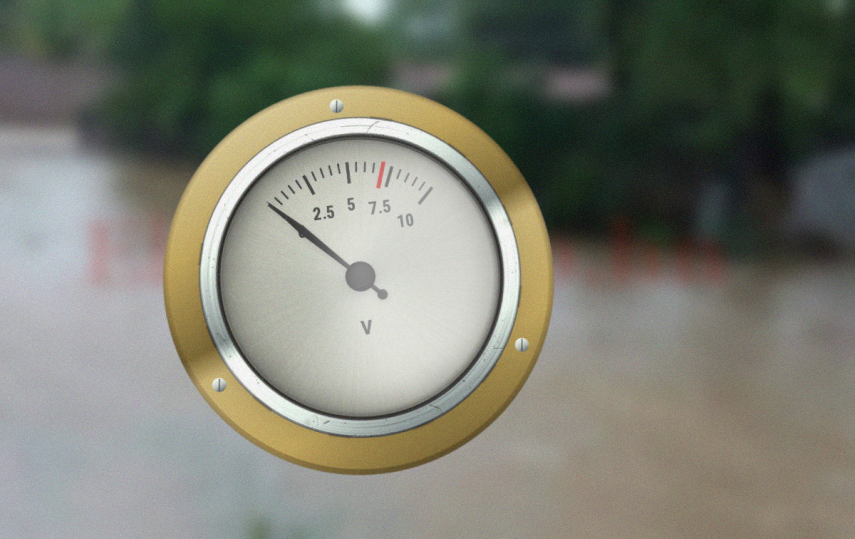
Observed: 0 (V)
